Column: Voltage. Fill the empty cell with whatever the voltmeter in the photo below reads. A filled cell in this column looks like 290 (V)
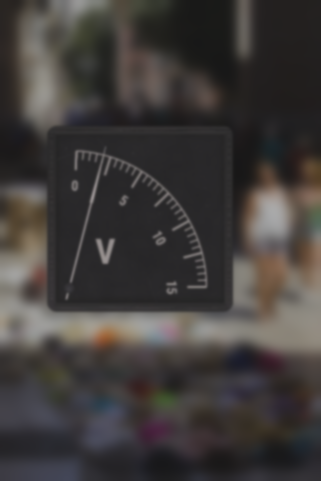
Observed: 2 (V)
